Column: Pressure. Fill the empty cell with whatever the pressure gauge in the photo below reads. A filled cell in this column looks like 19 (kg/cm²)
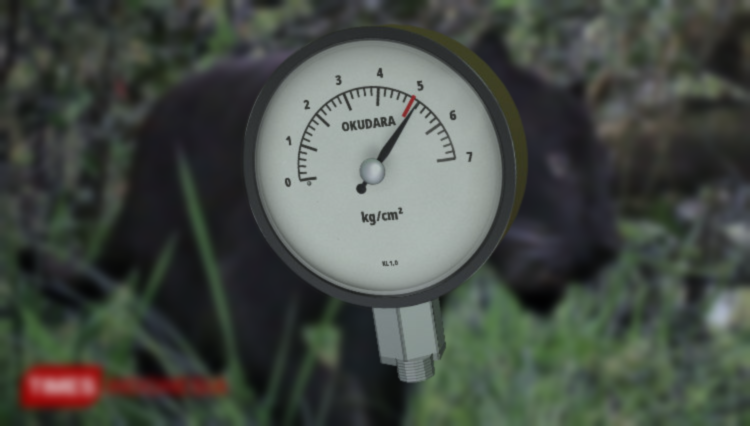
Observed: 5.2 (kg/cm²)
